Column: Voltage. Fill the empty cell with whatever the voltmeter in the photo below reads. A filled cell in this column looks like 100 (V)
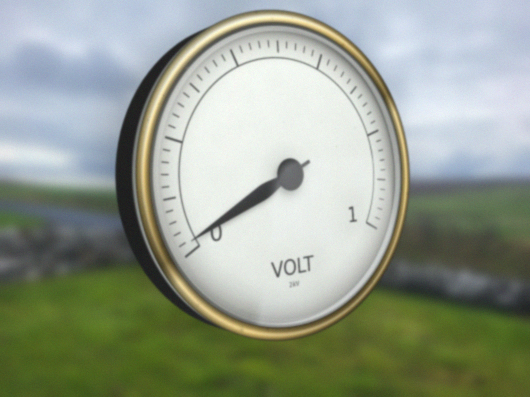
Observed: 0.02 (V)
